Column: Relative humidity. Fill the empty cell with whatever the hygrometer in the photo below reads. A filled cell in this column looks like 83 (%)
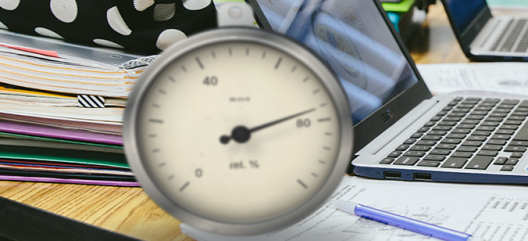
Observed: 76 (%)
